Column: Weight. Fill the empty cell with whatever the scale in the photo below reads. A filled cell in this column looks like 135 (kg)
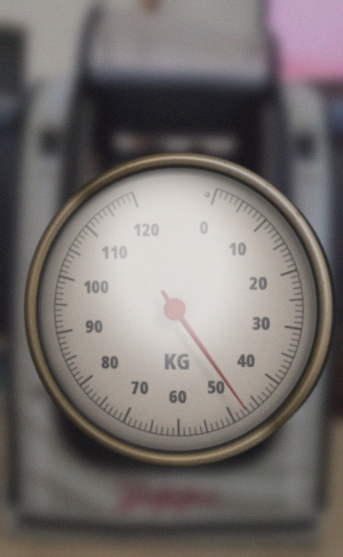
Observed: 47 (kg)
